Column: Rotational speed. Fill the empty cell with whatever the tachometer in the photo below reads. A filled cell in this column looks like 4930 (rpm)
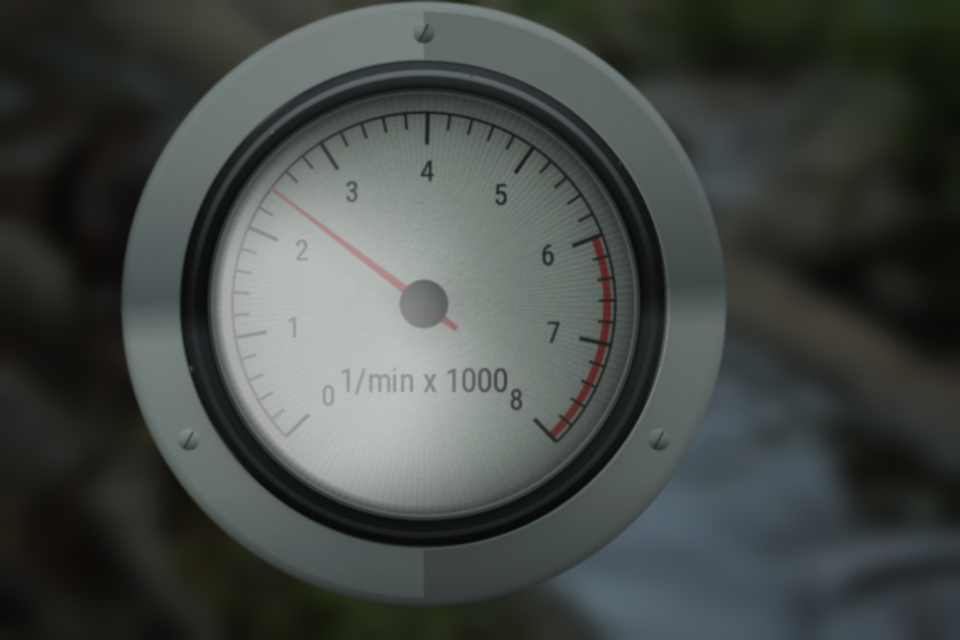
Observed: 2400 (rpm)
